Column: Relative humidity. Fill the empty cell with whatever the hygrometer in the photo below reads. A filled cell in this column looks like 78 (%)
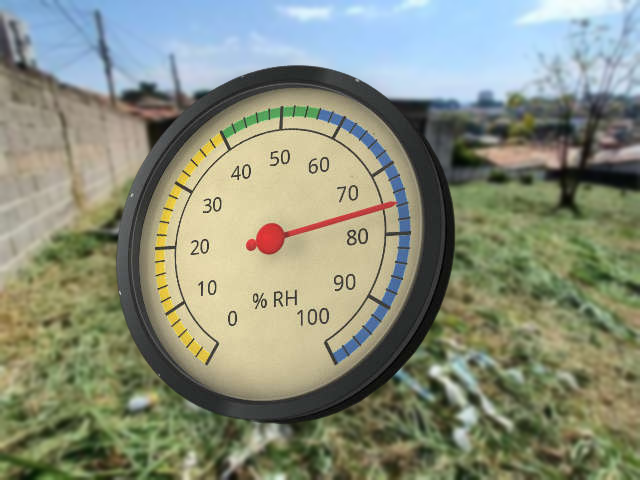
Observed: 76 (%)
